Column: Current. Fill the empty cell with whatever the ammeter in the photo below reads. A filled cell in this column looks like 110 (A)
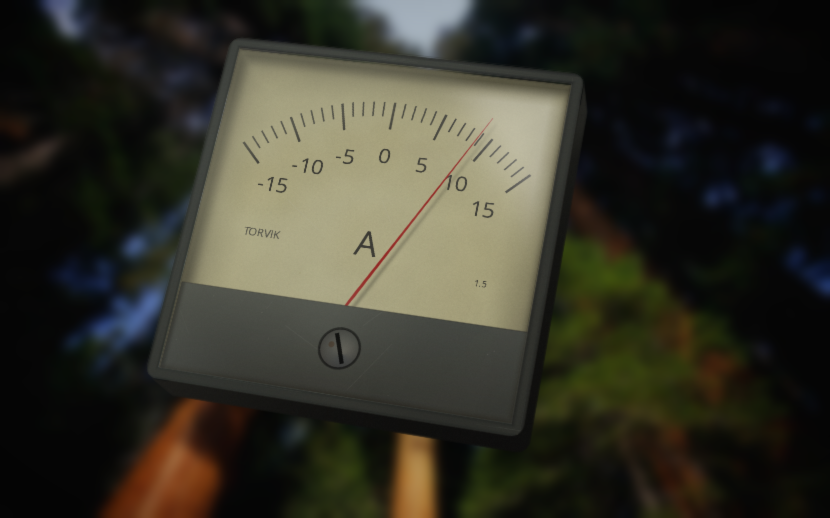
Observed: 9 (A)
